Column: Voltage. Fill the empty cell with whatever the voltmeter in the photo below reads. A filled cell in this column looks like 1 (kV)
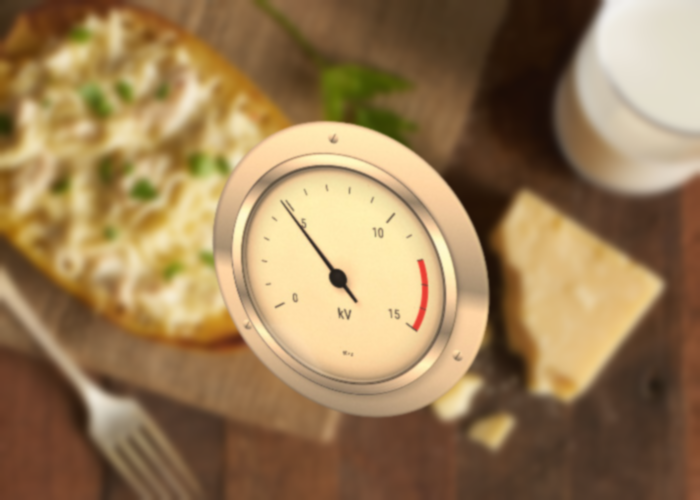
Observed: 5 (kV)
